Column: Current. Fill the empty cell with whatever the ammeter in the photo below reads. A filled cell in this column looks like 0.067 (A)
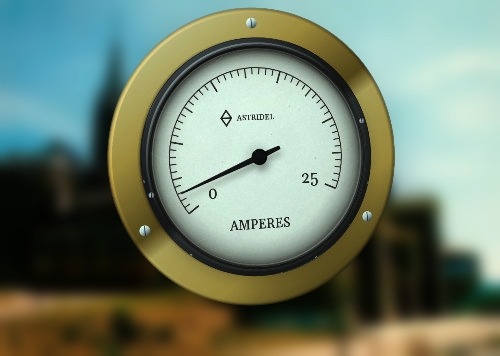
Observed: 1.5 (A)
